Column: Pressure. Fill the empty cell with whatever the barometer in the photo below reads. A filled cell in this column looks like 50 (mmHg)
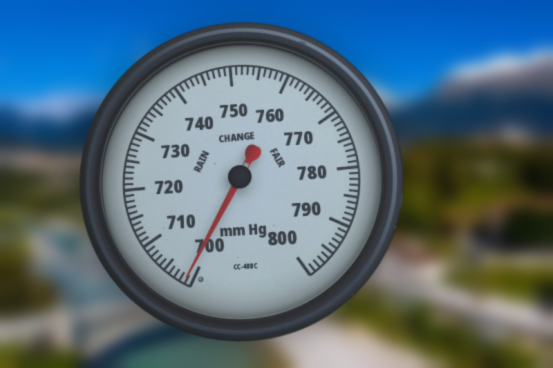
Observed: 701 (mmHg)
